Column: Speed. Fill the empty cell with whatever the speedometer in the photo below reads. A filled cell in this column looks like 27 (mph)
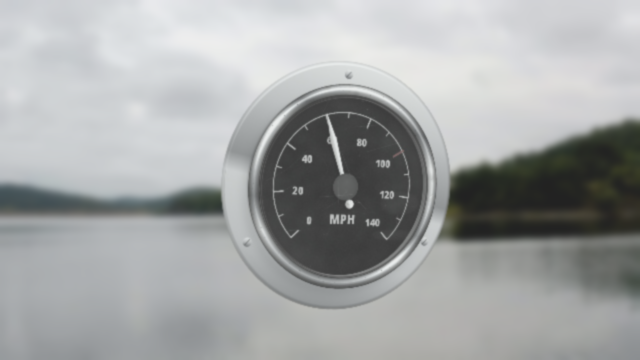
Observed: 60 (mph)
